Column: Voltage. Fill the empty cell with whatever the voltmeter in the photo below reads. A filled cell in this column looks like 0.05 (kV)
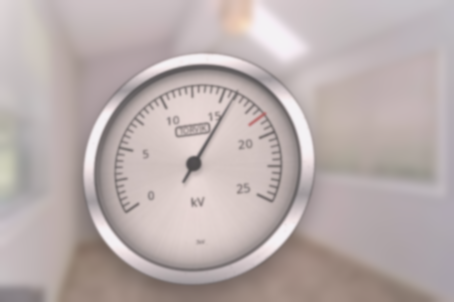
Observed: 16 (kV)
